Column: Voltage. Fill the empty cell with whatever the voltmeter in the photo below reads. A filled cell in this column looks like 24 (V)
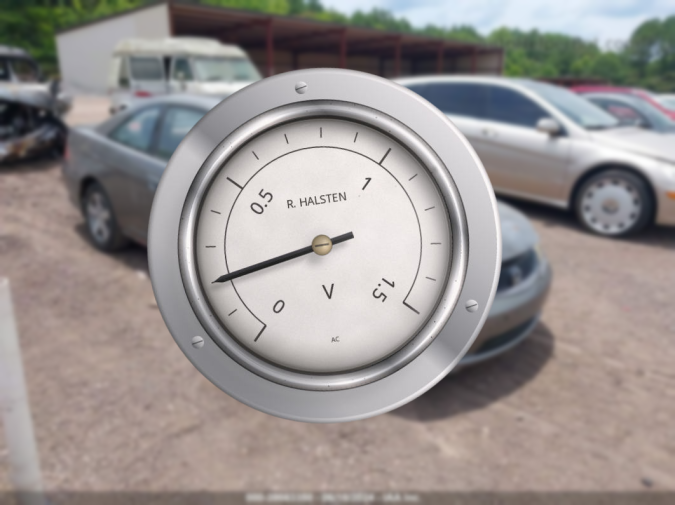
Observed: 0.2 (V)
